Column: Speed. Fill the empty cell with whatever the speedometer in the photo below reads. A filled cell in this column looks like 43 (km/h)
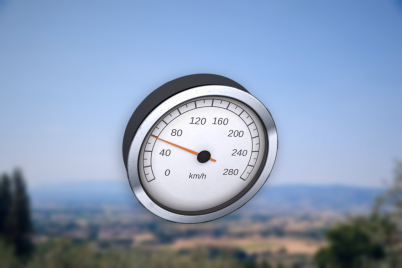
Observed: 60 (km/h)
